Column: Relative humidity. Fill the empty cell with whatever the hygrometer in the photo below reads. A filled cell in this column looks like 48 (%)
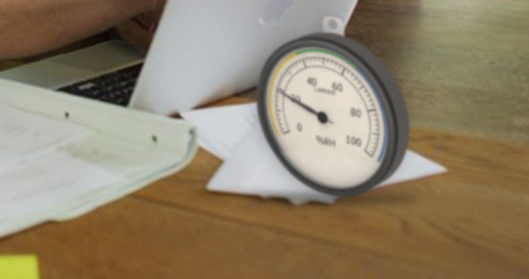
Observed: 20 (%)
